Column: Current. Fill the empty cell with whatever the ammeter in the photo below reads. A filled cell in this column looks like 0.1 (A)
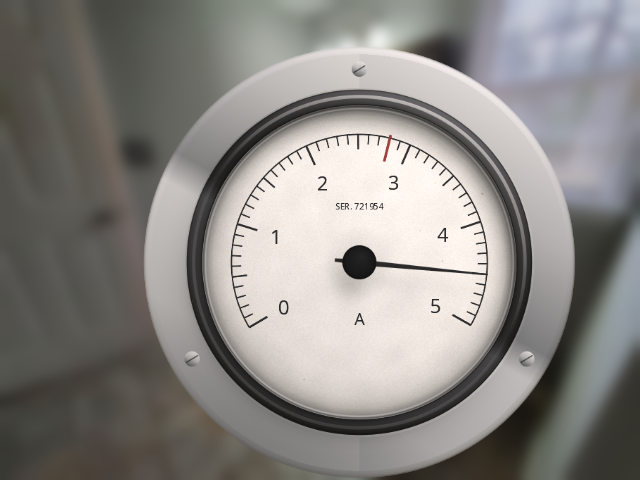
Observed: 4.5 (A)
